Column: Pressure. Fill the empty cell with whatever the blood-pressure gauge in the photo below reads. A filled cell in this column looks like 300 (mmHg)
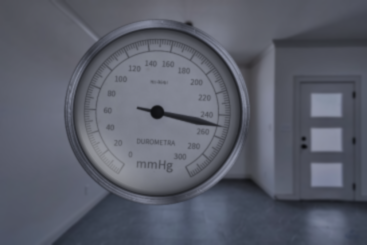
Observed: 250 (mmHg)
